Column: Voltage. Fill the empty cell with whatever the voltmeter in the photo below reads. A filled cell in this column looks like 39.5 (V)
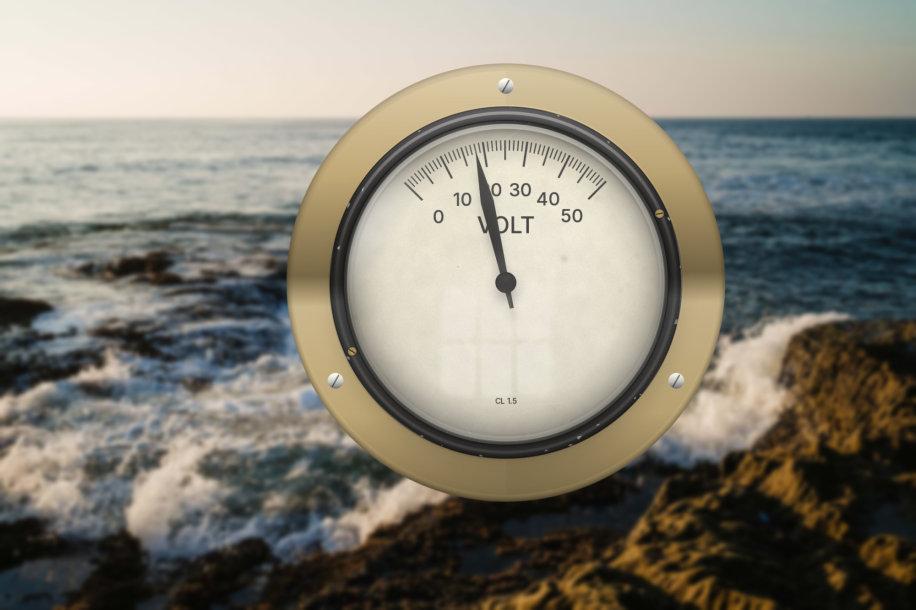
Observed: 18 (V)
